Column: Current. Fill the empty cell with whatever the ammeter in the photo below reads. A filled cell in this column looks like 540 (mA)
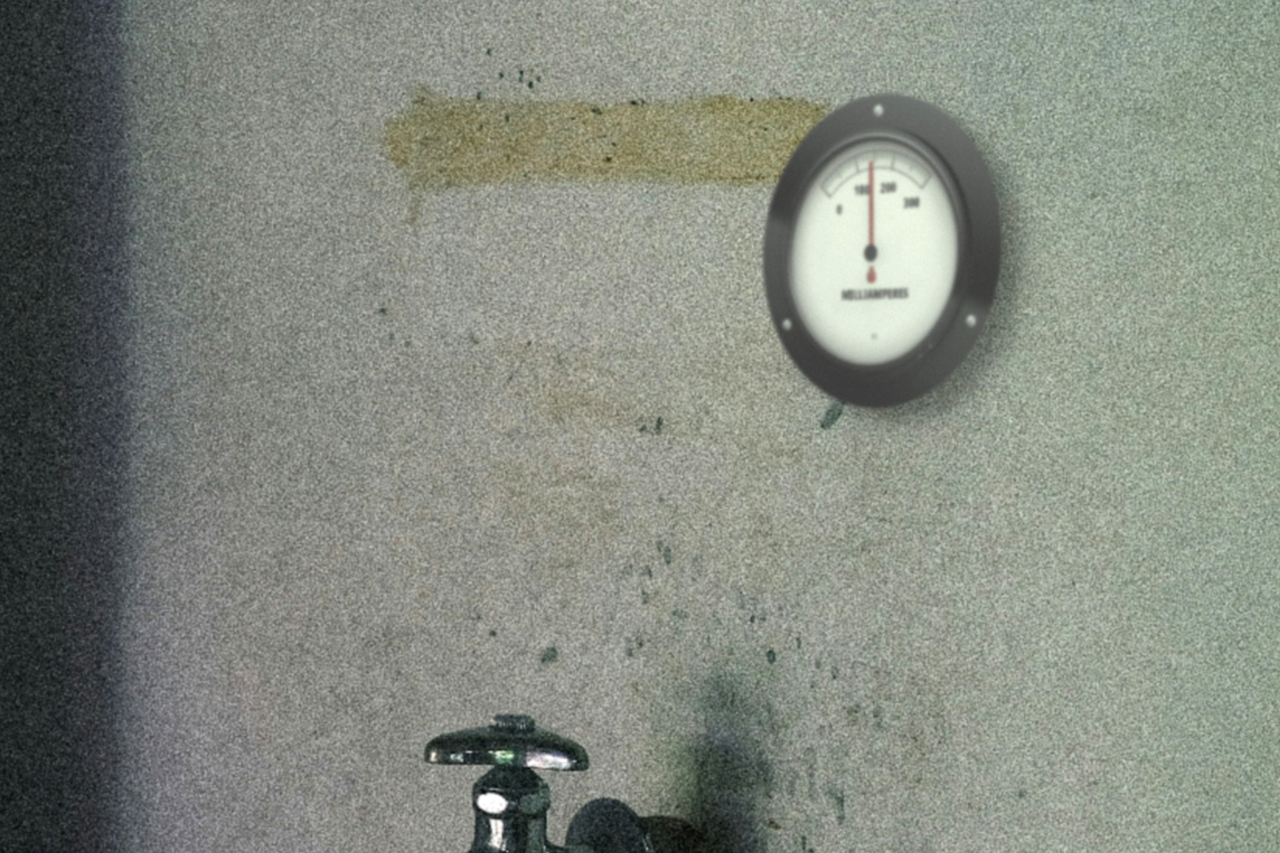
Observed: 150 (mA)
